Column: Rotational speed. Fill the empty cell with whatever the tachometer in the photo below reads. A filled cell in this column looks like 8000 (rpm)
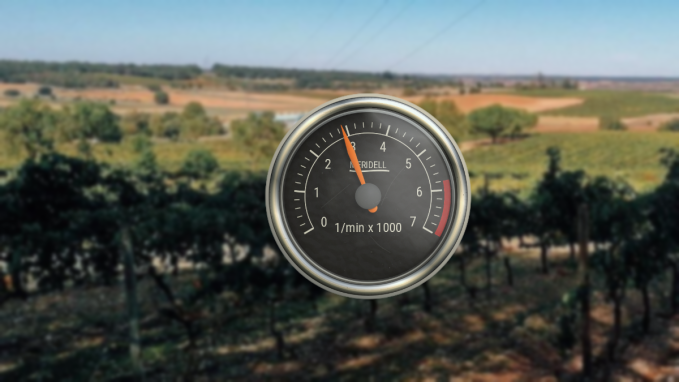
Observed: 2900 (rpm)
